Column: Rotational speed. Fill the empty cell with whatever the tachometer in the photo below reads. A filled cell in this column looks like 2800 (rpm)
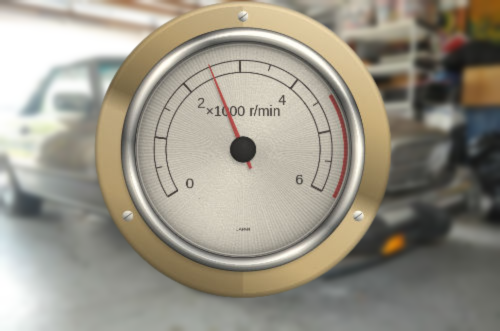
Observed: 2500 (rpm)
